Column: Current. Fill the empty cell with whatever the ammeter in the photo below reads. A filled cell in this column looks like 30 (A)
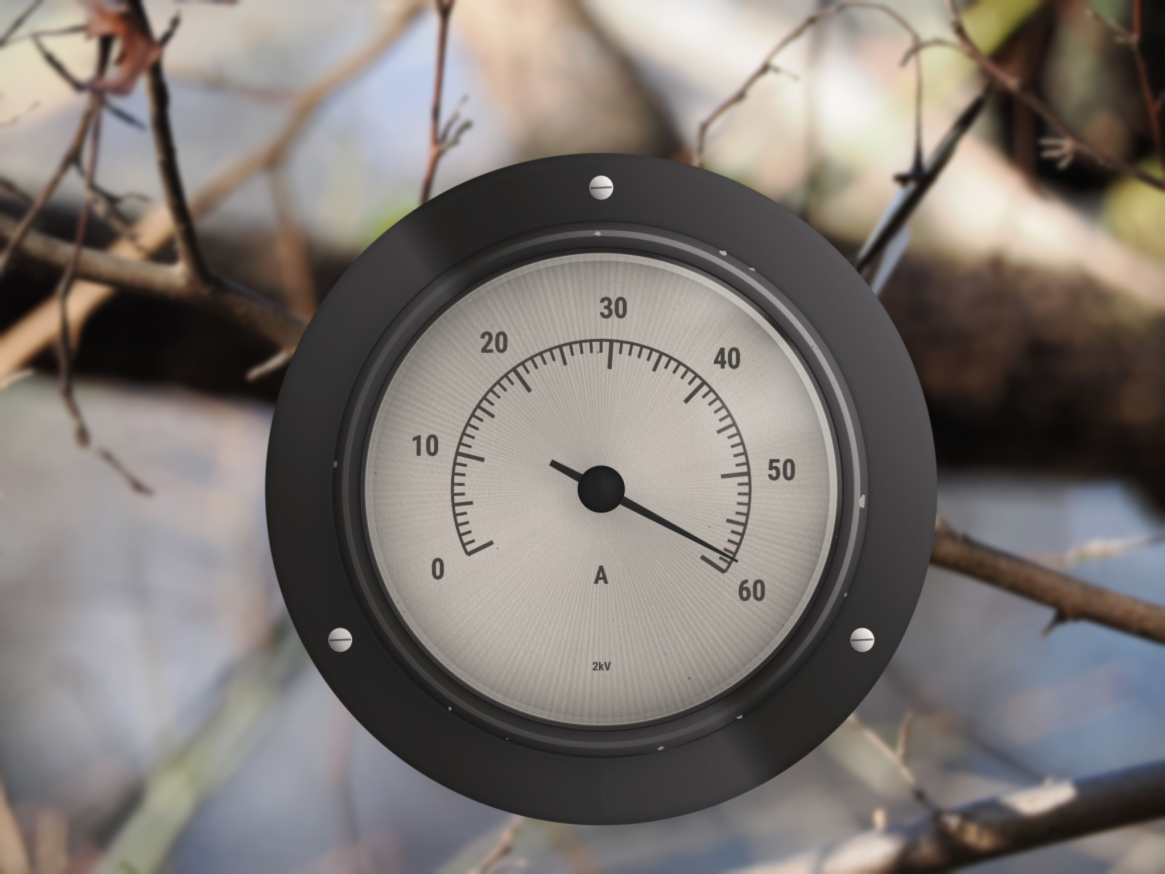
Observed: 58.5 (A)
